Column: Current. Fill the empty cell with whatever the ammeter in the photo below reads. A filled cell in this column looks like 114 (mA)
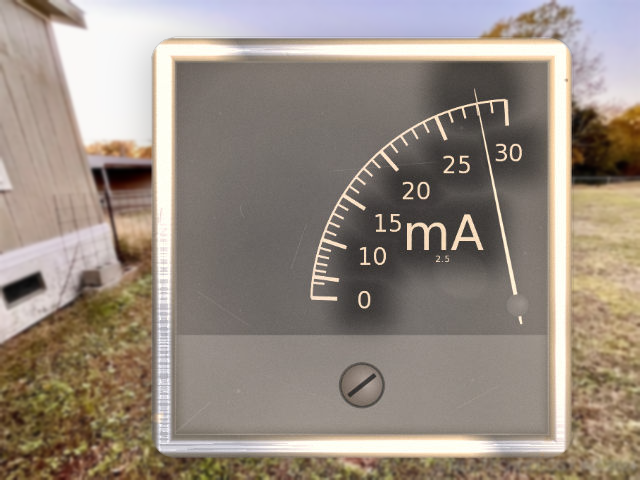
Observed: 28 (mA)
